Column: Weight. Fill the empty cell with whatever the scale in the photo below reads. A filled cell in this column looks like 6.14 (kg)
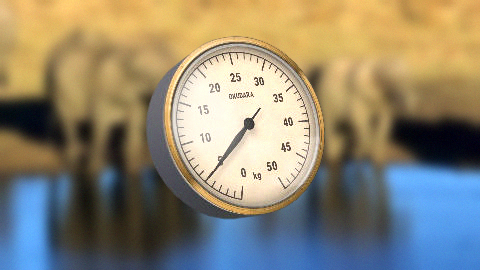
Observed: 5 (kg)
